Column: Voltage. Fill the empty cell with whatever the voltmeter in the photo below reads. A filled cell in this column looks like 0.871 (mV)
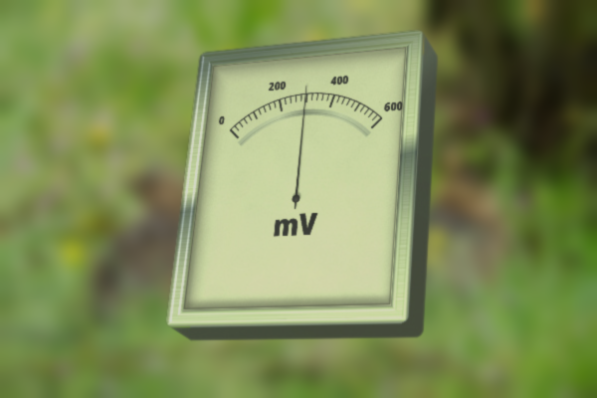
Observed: 300 (mV)
